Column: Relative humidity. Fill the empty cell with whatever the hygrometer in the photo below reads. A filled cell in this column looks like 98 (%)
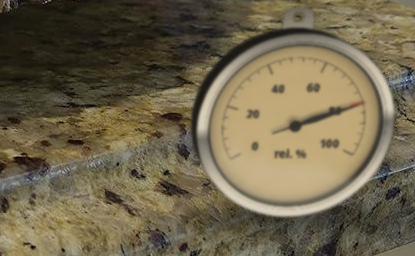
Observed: 80 (%)
